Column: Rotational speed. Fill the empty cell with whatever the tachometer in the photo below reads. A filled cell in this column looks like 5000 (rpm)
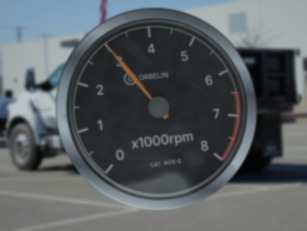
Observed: 3000 (rpm)
